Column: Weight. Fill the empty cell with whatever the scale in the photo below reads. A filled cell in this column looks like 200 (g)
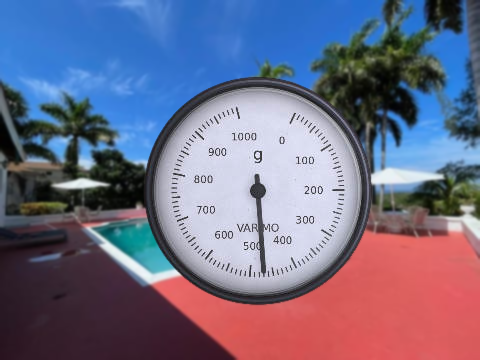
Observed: 470 (g)
